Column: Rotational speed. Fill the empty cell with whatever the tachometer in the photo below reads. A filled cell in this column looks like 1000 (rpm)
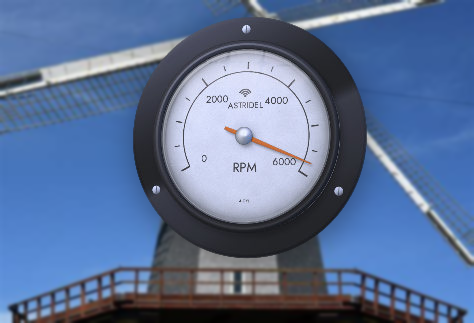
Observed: 5750 (rpm)
